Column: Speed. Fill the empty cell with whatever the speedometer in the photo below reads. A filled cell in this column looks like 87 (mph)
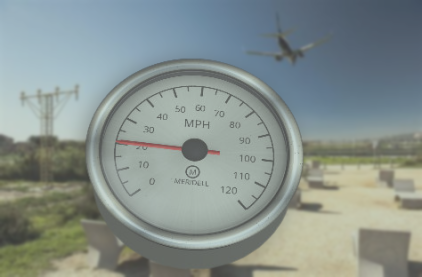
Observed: 20 (mph)
